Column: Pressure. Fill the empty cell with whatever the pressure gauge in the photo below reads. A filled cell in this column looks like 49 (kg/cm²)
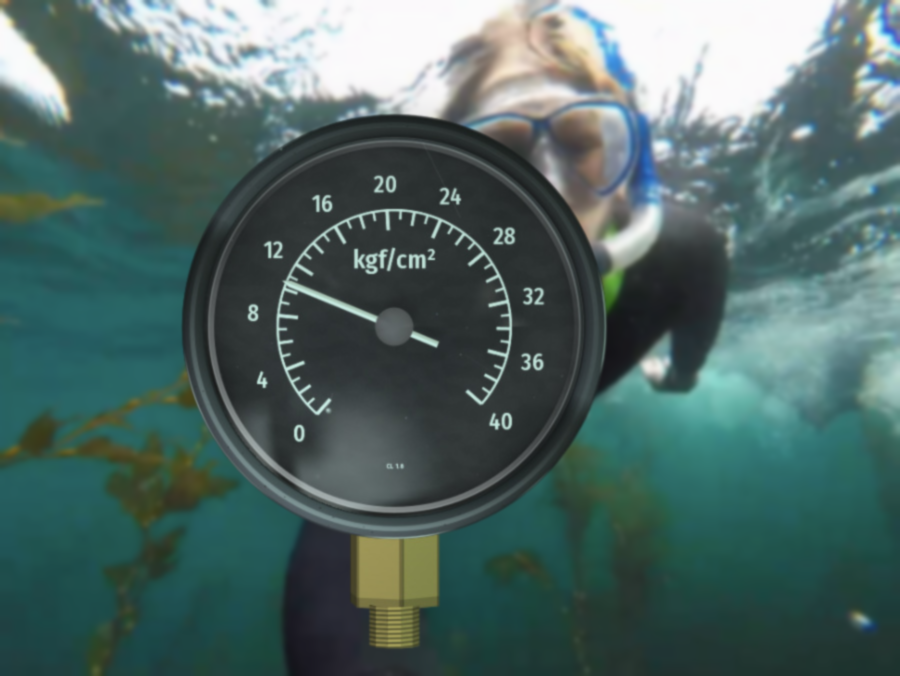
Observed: 10.5 (kg/cm²)
